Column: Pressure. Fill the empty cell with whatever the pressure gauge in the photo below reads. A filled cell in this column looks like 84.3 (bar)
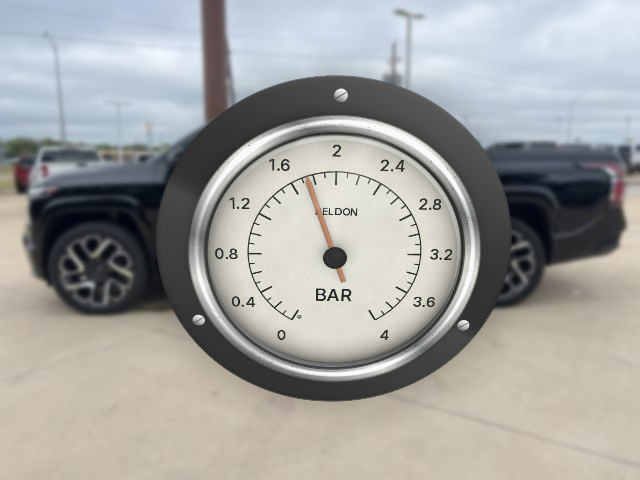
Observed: 1.75 (bar)
